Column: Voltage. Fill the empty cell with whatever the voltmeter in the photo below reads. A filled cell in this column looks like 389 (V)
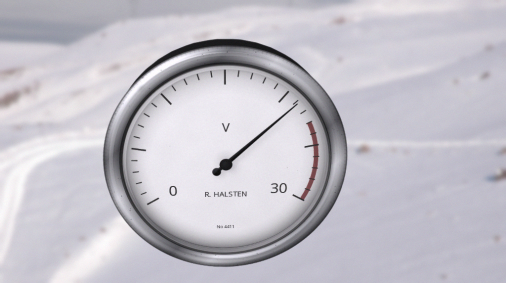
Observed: 21 (V)
